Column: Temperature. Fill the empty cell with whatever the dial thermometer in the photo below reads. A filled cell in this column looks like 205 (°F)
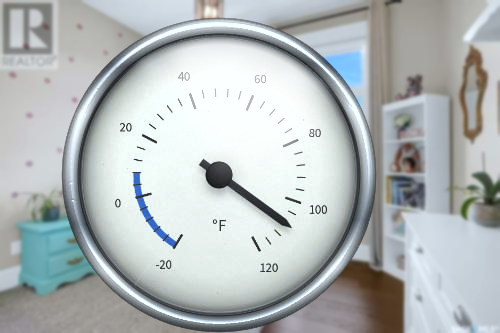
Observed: 108 (°F)
